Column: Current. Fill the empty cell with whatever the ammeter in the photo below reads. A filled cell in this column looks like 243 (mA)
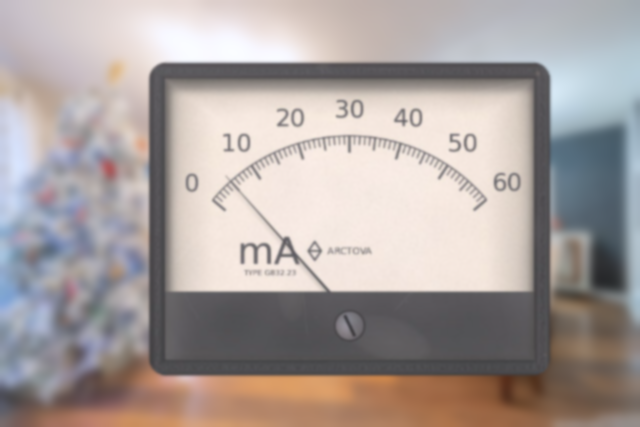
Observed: 5 (mA)
